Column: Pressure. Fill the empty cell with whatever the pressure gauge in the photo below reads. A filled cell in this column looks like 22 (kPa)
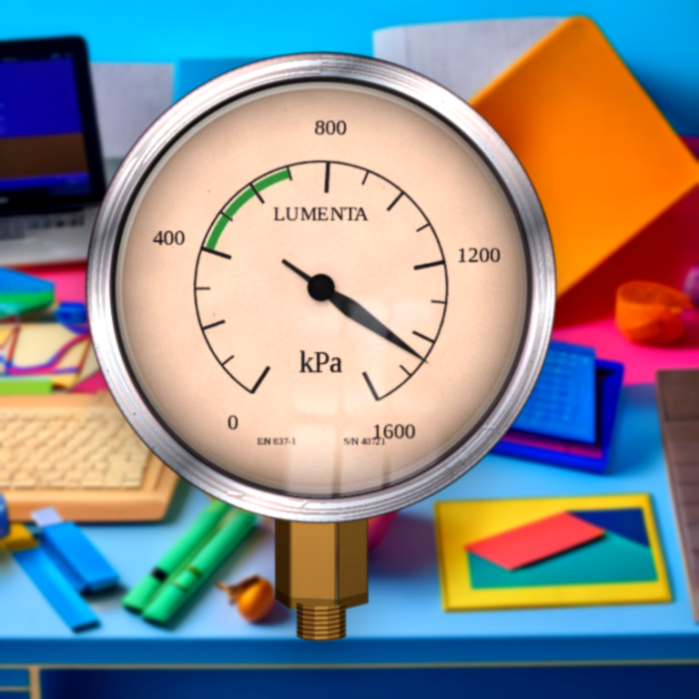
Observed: 1450 (kPa)
